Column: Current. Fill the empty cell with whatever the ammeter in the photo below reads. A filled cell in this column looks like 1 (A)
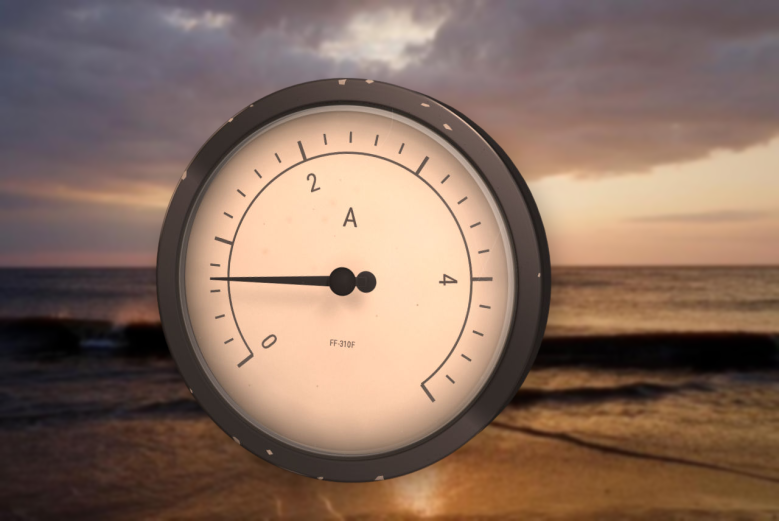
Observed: 0.7 (A)
